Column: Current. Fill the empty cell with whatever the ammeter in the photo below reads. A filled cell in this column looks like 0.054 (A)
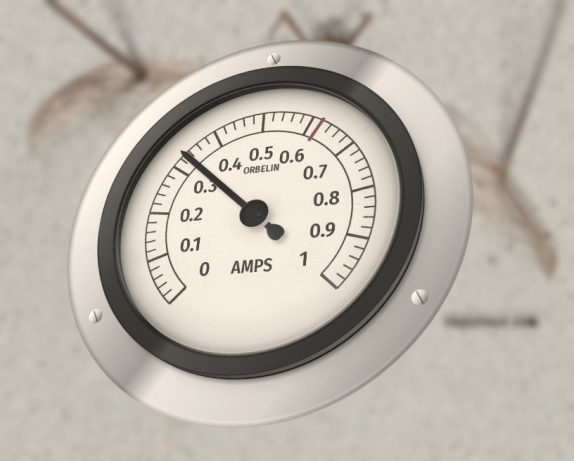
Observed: 0.33 (A)
